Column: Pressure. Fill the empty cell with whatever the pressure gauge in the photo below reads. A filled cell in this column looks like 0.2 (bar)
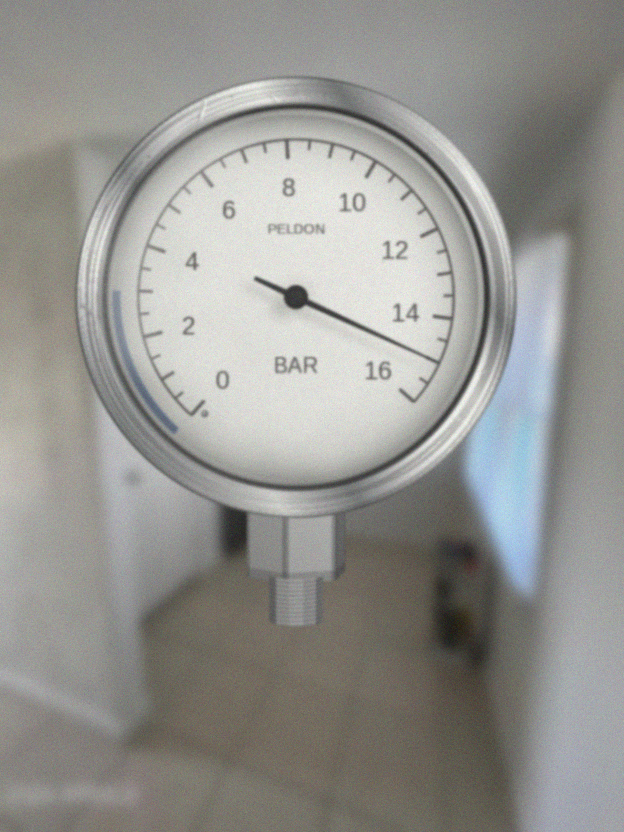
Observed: 15 (bar)
